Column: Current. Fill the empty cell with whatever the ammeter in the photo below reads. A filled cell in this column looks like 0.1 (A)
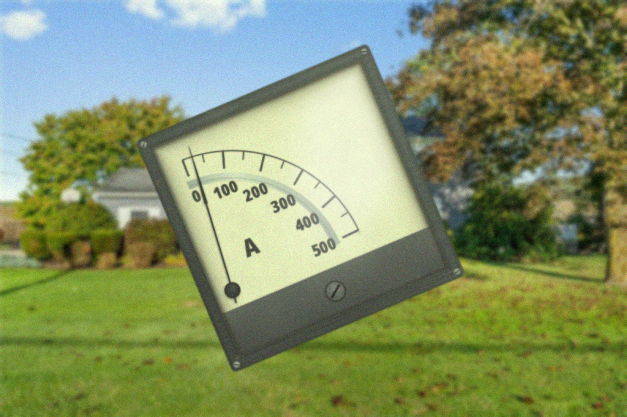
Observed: 25 (A)
